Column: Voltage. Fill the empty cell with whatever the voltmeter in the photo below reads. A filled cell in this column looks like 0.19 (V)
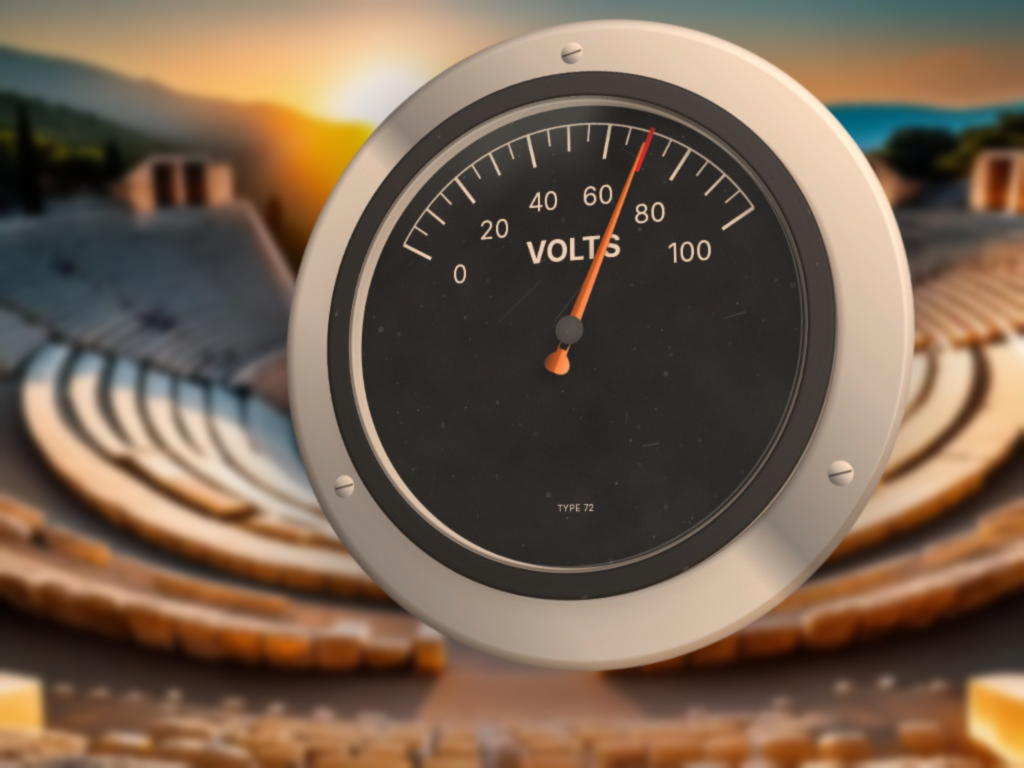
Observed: 70 (V)
